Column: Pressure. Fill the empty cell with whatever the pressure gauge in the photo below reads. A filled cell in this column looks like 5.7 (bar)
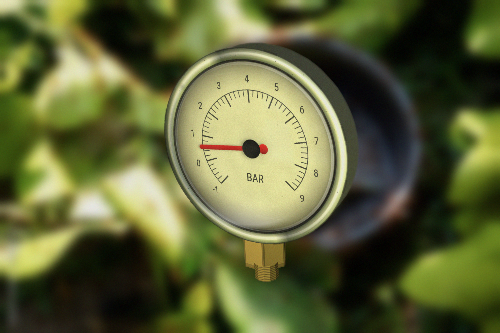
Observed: 0.6 (bar)
